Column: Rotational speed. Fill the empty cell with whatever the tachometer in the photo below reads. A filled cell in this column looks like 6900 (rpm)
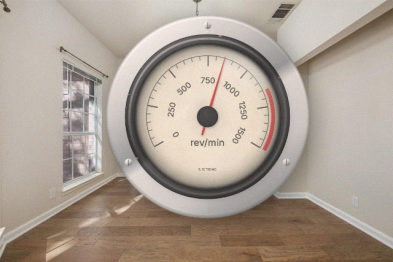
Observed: 850 (rpm)
